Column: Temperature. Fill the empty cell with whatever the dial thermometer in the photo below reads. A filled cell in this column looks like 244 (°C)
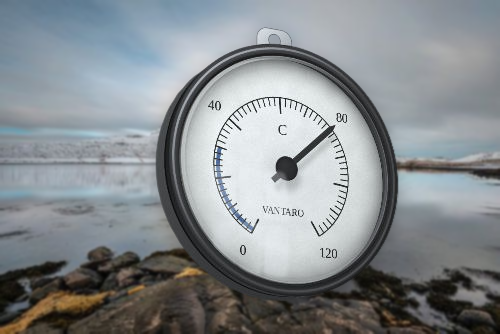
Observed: 80 (°C)
